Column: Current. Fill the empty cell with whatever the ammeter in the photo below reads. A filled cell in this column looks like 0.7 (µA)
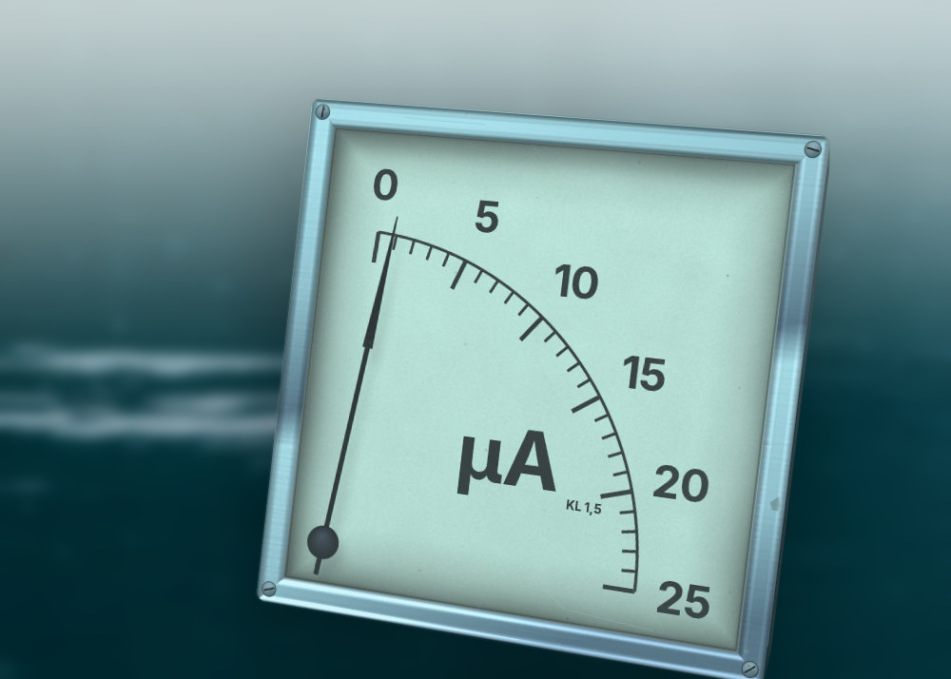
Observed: 1 (µA)
